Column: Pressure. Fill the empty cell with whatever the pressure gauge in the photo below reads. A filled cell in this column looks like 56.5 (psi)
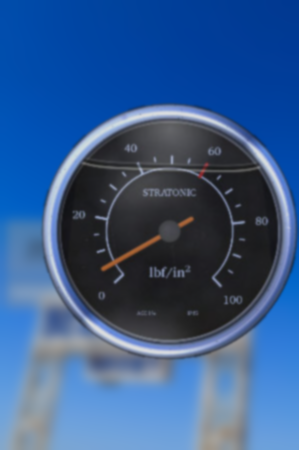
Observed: 5 (psi)
